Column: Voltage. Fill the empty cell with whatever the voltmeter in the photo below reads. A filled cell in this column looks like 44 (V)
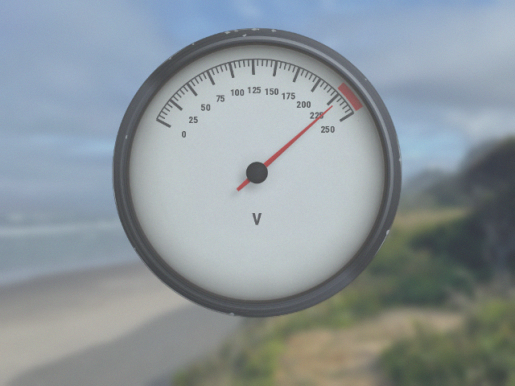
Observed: 230 (V)
